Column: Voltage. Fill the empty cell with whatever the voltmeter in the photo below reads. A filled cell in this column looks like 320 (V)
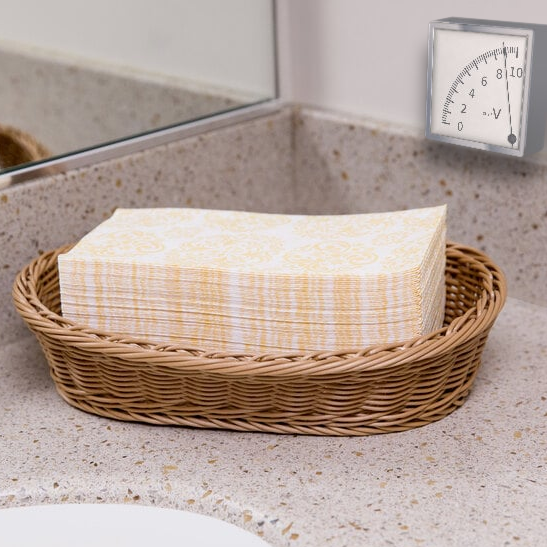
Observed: 9 (V)
